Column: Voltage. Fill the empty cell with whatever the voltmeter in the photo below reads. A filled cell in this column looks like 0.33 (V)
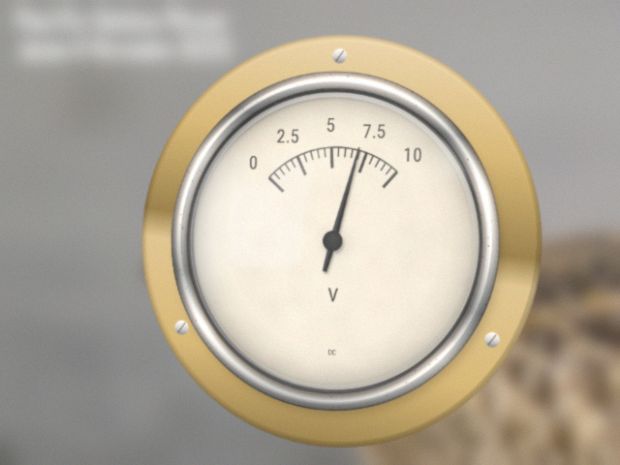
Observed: 7 (V)
